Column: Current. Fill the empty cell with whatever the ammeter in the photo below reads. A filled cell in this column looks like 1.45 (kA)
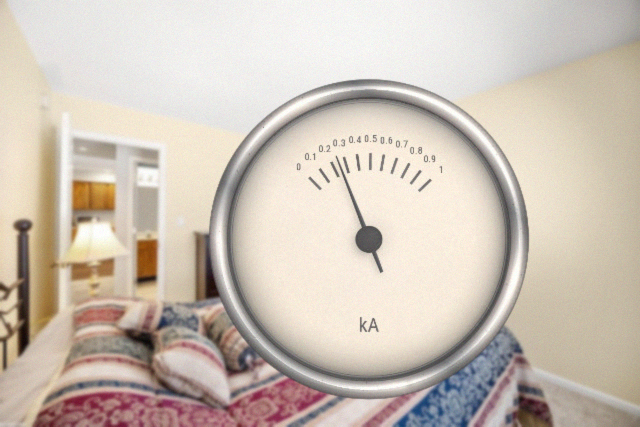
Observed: 0.25 (kA)
